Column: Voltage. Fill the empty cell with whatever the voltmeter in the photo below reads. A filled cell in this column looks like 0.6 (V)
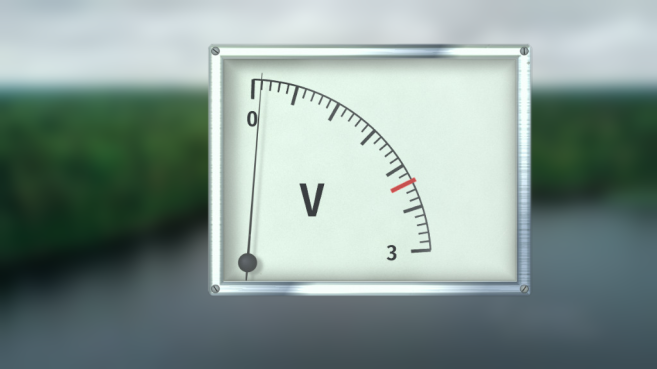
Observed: 0.1 (V)
